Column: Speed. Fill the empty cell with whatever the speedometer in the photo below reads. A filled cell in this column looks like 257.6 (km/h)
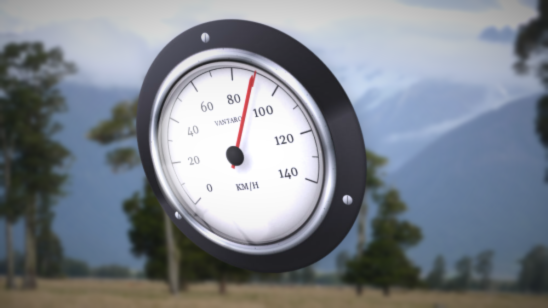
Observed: 90 (km/h)
